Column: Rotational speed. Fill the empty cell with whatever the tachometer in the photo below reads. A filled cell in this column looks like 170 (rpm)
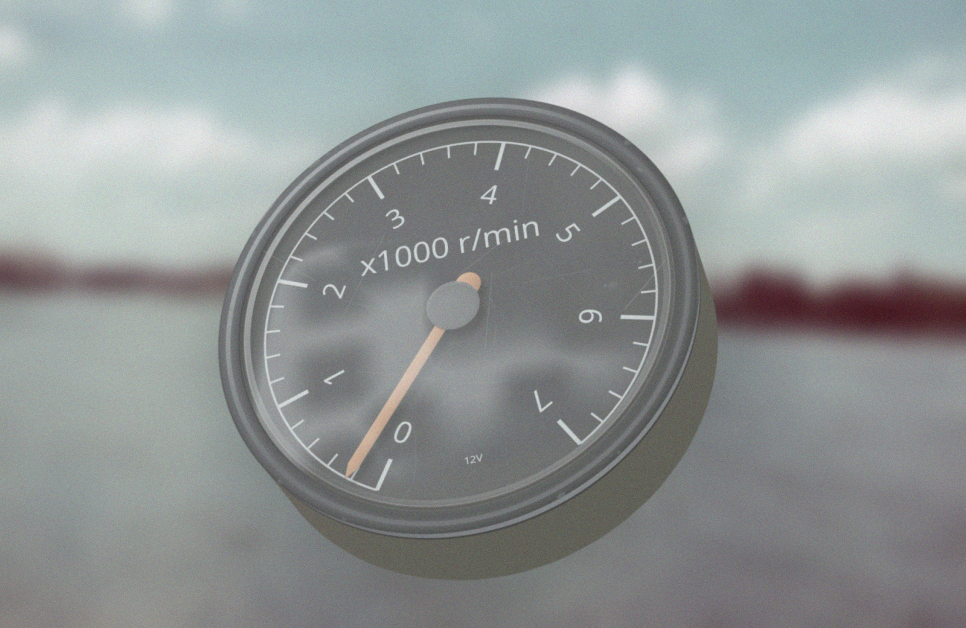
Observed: 200 (rpm)
